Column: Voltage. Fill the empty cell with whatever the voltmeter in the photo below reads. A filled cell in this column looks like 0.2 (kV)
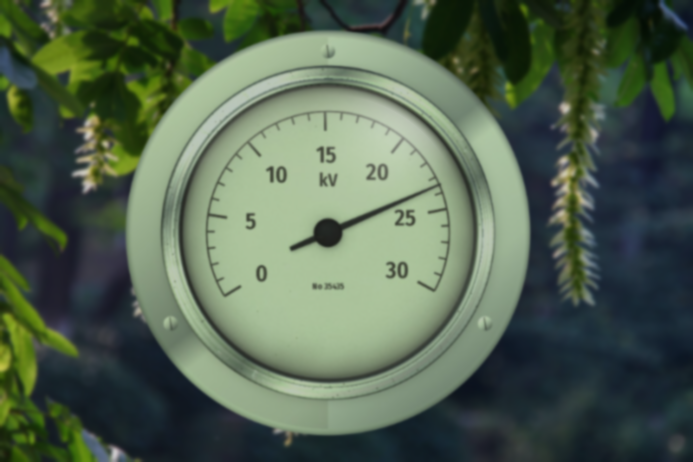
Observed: 23.5 (kV)
